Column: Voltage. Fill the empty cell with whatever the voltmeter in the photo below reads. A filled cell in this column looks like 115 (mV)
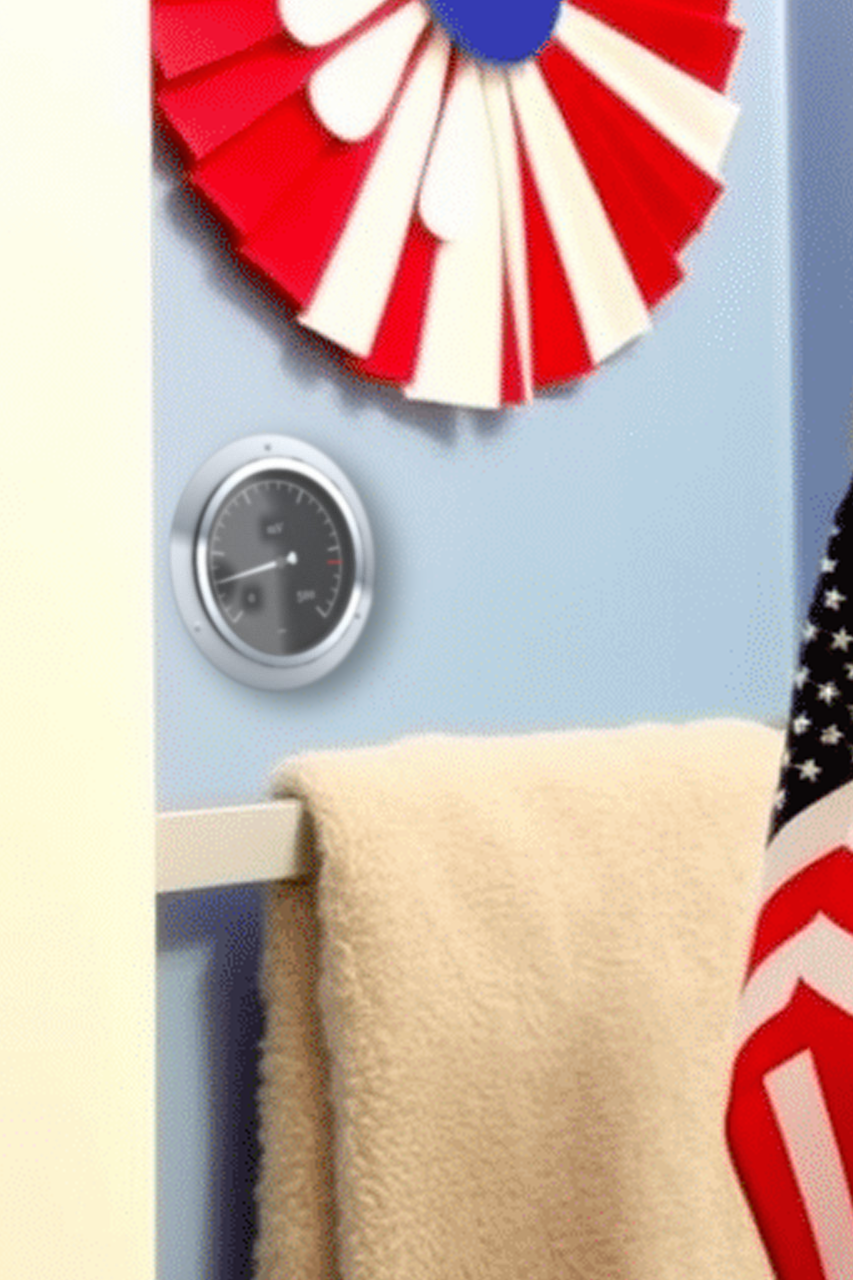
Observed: 60 (mV)
